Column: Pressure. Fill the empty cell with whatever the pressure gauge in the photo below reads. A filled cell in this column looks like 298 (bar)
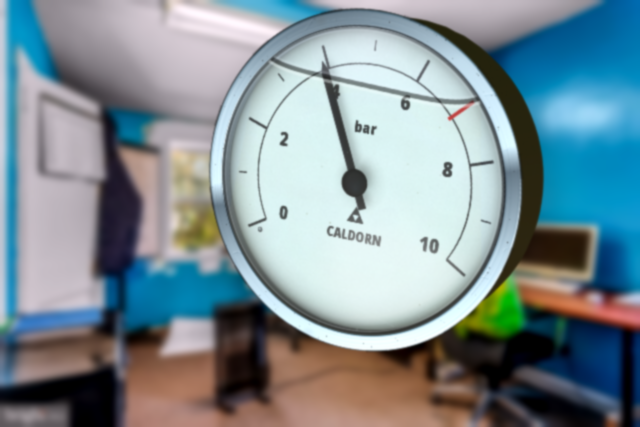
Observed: 4 (bar)
